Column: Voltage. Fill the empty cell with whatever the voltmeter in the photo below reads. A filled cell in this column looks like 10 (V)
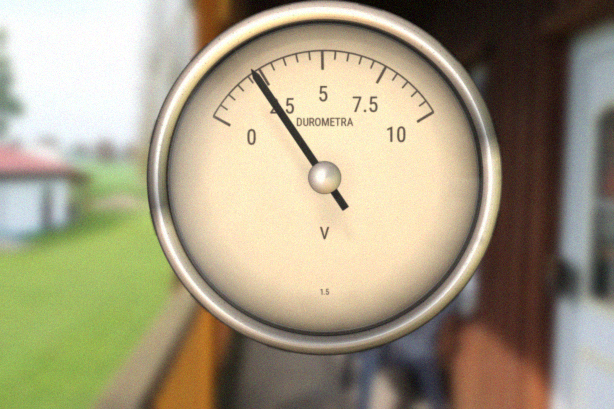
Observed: 2.25 (V)
